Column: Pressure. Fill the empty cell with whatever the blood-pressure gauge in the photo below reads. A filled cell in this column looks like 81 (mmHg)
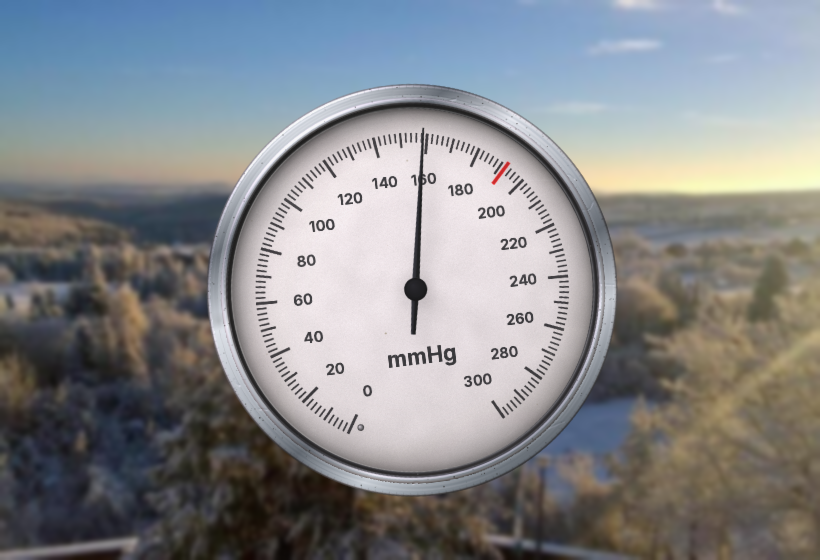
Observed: 158 (mmHg)
